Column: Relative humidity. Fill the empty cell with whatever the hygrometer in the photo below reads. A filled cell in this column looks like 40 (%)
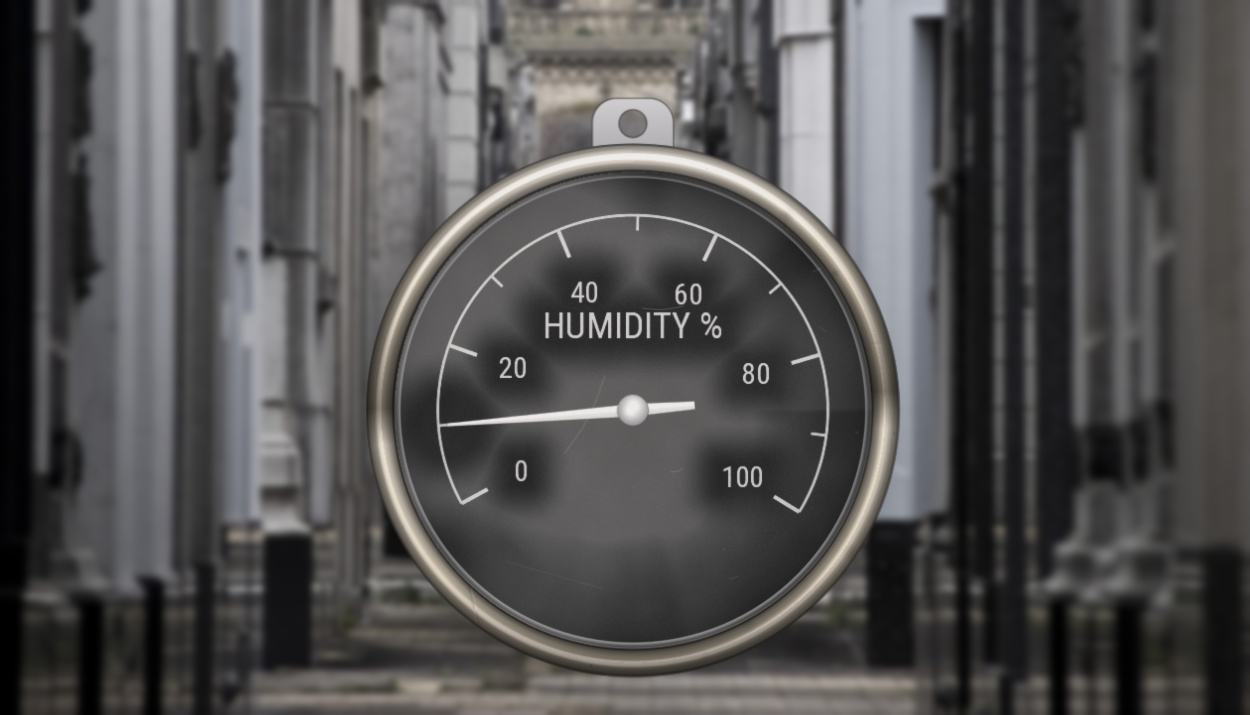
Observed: 10 (%)
